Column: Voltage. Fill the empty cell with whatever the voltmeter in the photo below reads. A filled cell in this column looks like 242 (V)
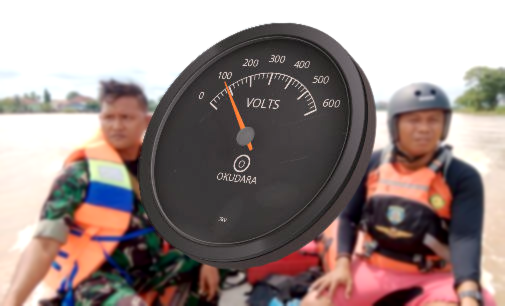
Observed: 100 (V)
